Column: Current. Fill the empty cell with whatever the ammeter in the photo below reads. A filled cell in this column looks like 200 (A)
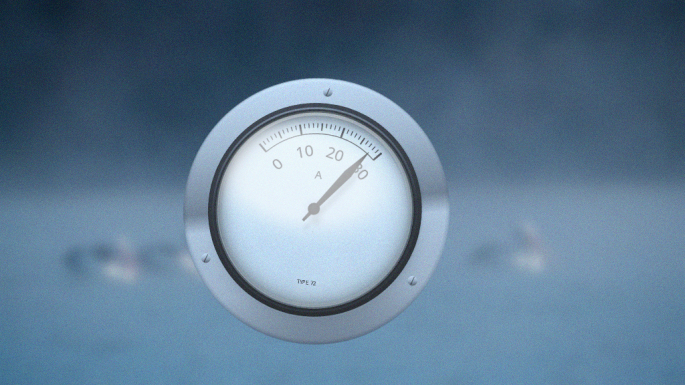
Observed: 28 (A)
